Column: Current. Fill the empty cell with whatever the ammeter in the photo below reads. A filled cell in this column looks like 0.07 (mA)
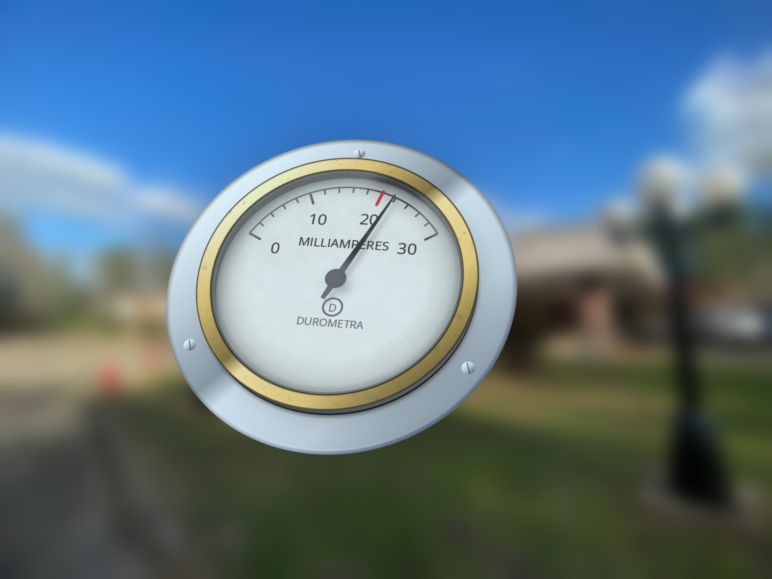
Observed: 22 (mA)
